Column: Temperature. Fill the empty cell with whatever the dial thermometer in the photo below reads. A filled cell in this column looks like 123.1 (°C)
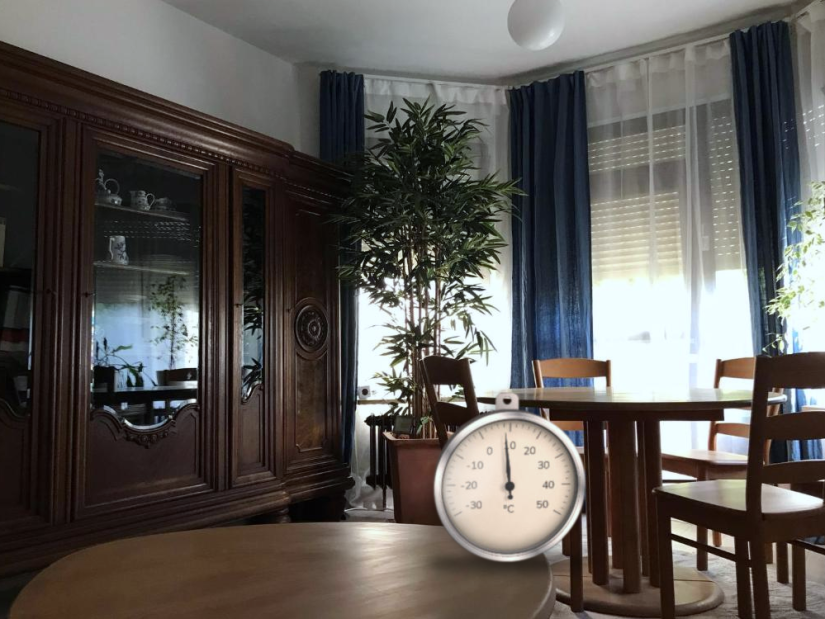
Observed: 8 (°C)
